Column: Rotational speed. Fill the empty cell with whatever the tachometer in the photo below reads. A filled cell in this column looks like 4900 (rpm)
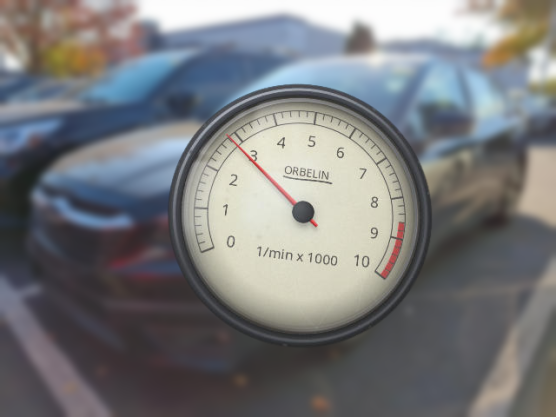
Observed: 2800 (rpm)
